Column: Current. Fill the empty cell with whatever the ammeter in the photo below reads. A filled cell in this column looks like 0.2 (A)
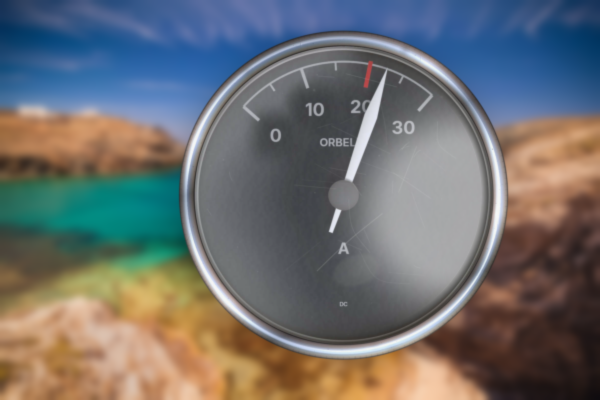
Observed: 22.5 (A)
